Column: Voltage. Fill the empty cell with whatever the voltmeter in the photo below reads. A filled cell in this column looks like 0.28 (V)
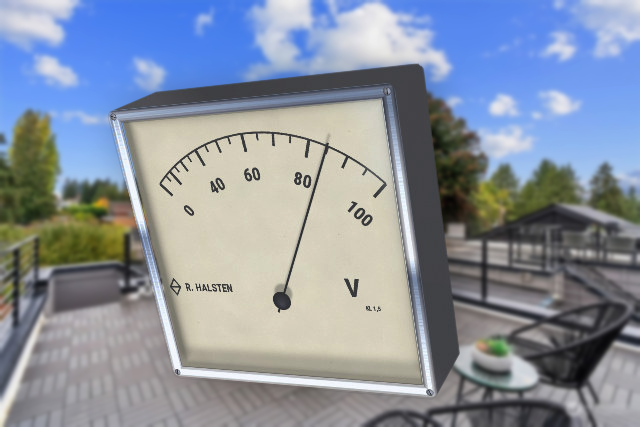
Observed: 85 (V)
